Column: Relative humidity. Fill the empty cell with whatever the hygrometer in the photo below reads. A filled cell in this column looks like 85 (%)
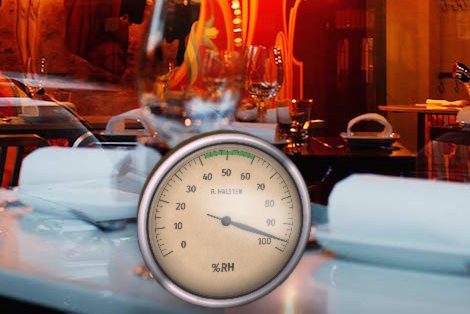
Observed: 96 (%)
